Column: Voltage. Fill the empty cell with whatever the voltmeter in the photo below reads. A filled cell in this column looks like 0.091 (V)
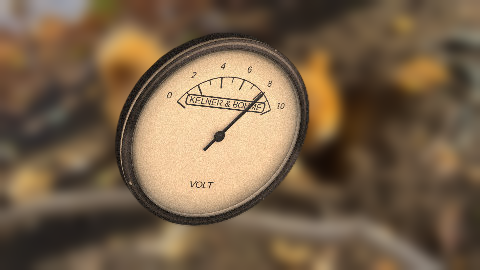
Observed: 8 (V)
